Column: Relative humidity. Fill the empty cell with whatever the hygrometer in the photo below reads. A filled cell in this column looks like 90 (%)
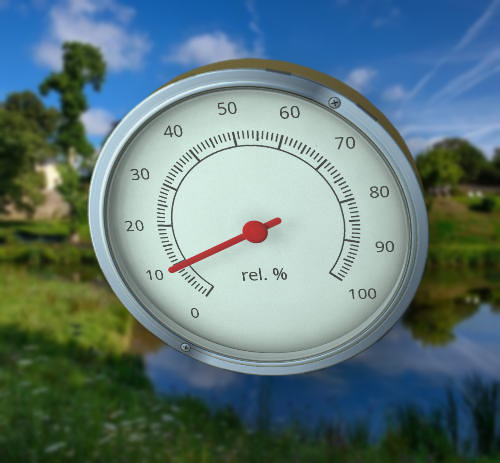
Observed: 10 (%)
